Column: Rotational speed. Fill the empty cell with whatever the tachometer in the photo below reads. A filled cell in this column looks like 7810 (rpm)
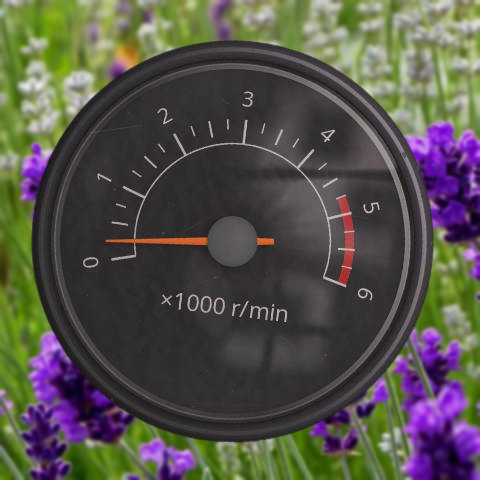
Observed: 250 (rpm)
